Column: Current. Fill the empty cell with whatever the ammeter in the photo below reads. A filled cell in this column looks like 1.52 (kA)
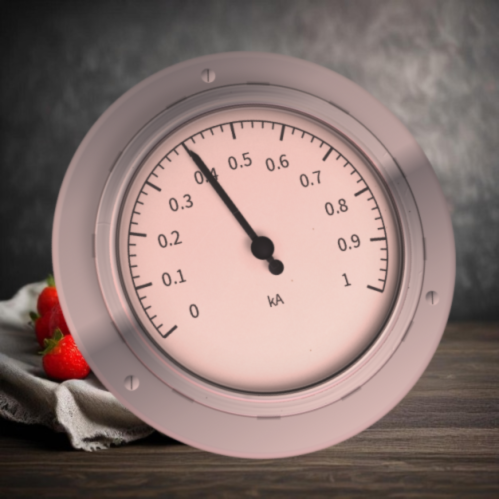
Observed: 0.4 (kA)
